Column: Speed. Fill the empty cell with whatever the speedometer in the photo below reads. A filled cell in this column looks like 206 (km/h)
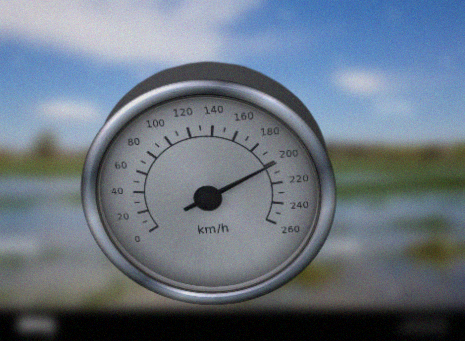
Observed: 200 (km/h)
